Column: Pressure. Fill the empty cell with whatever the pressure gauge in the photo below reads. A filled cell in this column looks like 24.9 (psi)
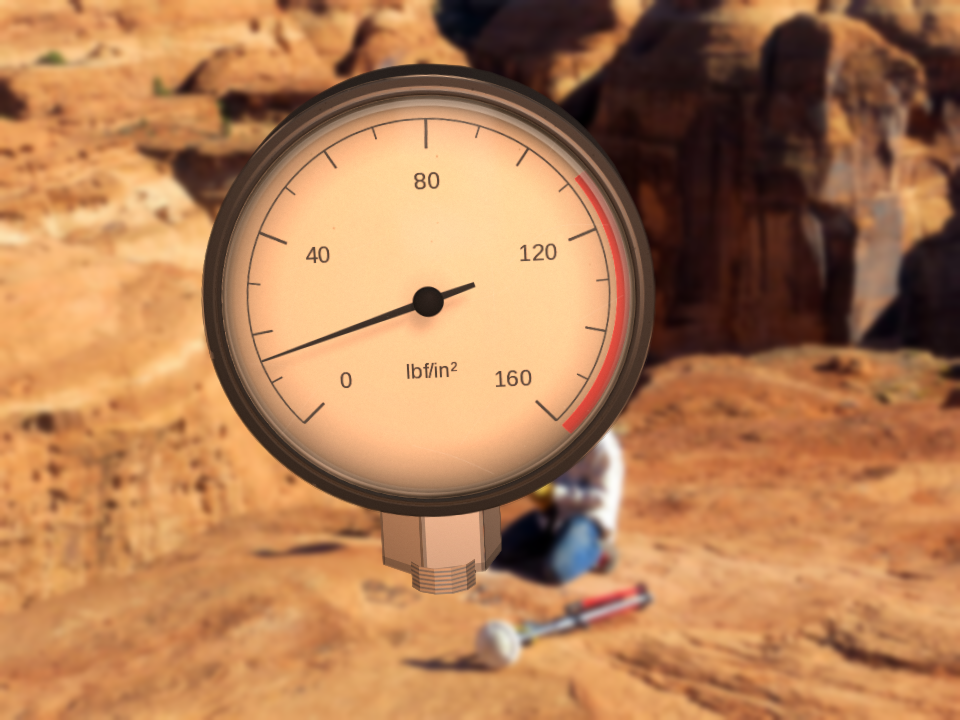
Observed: 15 (psi)
